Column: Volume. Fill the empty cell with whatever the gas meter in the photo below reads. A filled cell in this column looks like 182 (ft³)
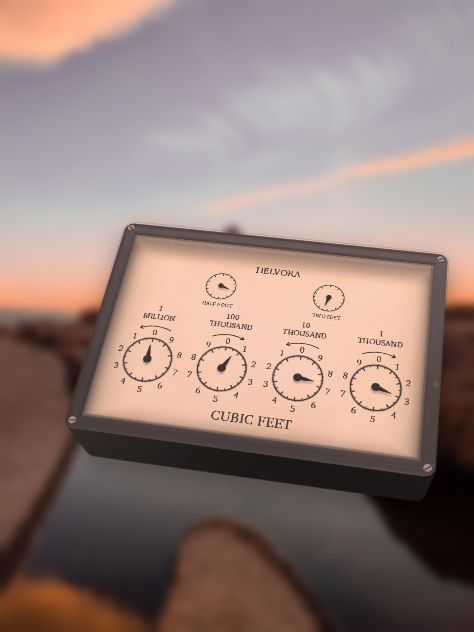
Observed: 7300 (ft³)
